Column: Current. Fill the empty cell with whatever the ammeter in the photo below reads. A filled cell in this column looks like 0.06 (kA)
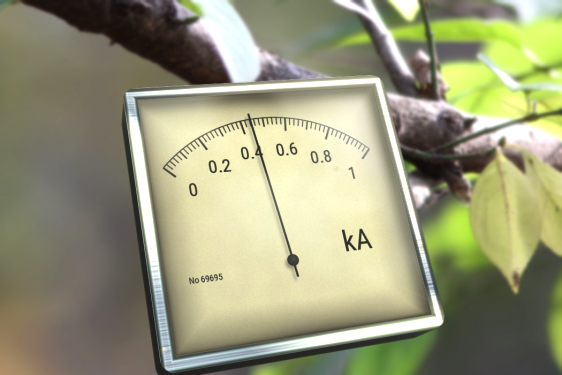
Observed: 0.44 (kA)
